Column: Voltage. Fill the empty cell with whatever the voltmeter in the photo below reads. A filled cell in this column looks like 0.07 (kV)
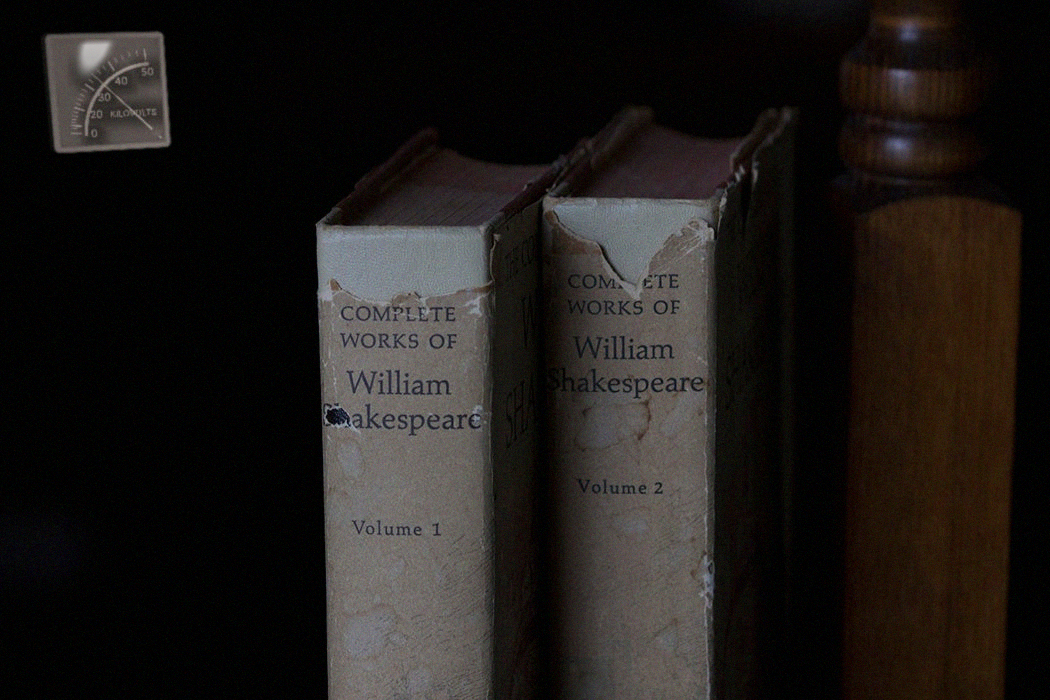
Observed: 34 (kV)
